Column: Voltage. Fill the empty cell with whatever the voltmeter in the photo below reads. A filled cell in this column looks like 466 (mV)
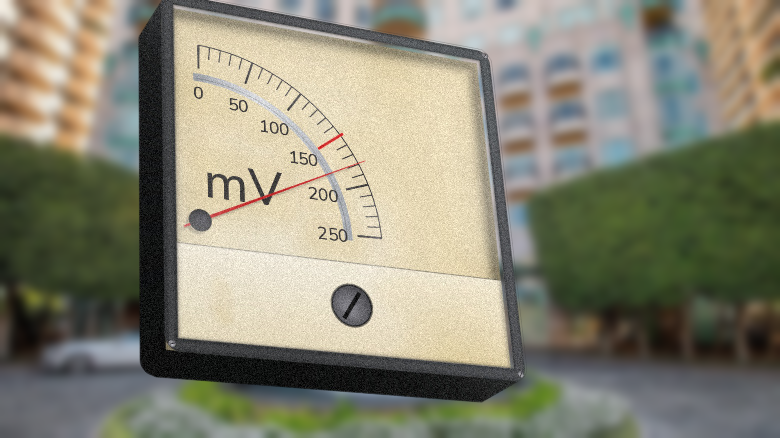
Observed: 180 (mV)
